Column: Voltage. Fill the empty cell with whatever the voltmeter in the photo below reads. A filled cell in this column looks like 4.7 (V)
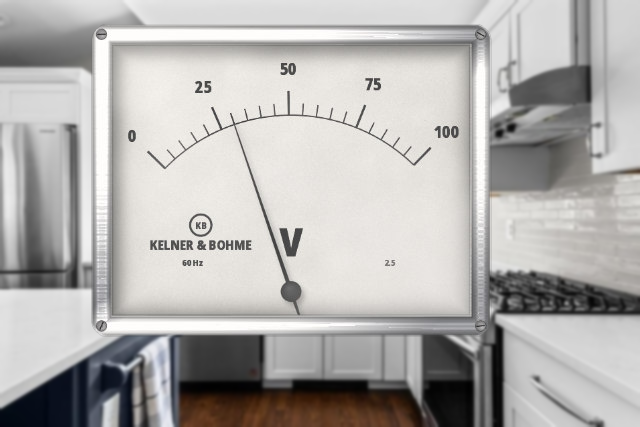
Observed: 30 (V)
